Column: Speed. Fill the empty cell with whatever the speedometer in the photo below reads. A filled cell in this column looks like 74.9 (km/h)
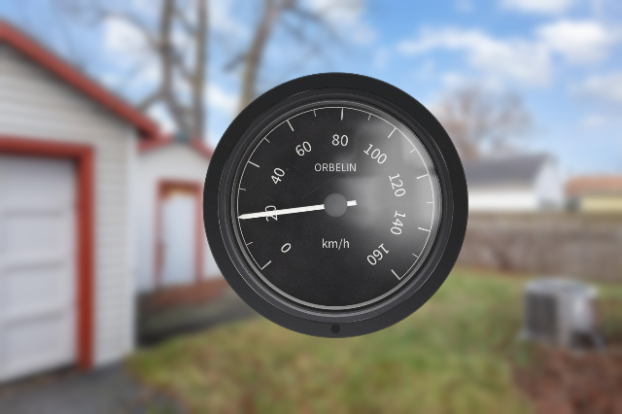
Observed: 20 (km/h)
